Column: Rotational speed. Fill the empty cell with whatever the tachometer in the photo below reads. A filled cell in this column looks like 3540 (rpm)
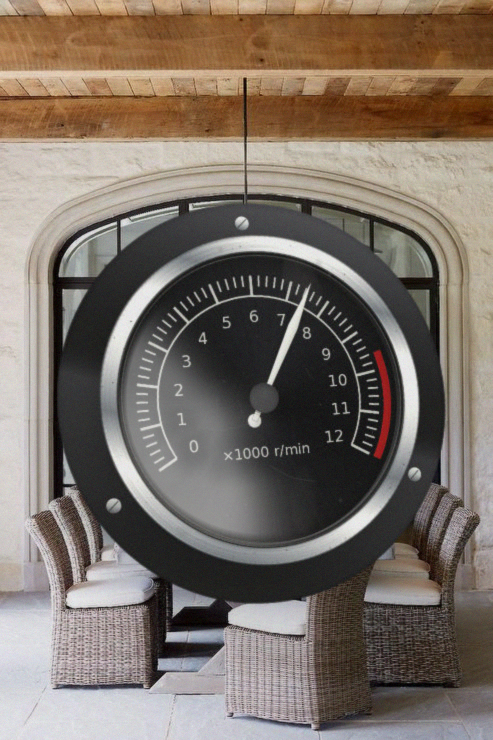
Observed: 7400 (rpm)
